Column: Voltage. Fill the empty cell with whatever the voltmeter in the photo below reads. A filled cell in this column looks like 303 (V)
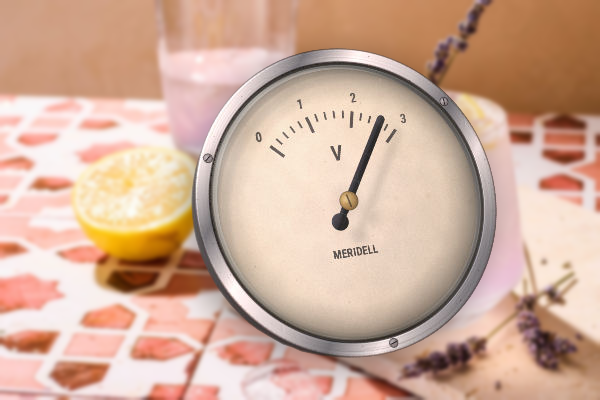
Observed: 2.6 (V)
